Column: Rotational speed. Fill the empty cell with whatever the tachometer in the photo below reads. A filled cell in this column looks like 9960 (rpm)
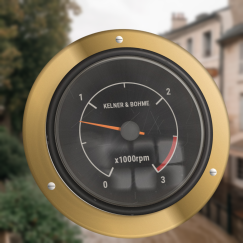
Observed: 750 (rpm)
